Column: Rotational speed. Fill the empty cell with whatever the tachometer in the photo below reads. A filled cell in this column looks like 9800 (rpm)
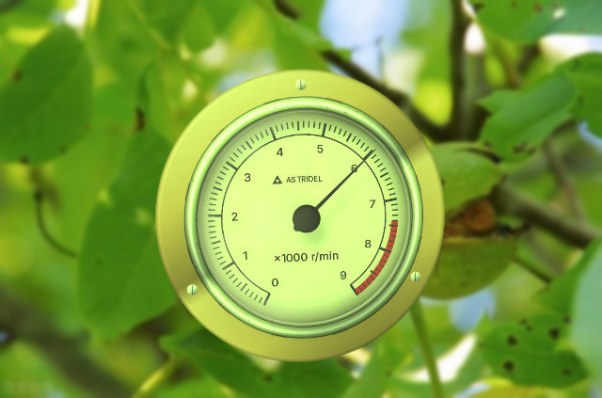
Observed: 6000 (rpm)
